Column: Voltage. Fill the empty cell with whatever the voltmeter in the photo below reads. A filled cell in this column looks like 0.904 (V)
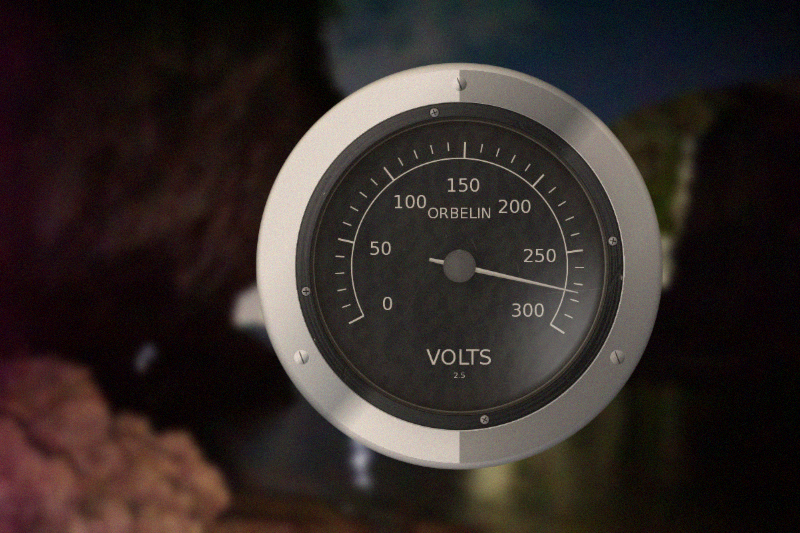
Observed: 275 (V)
